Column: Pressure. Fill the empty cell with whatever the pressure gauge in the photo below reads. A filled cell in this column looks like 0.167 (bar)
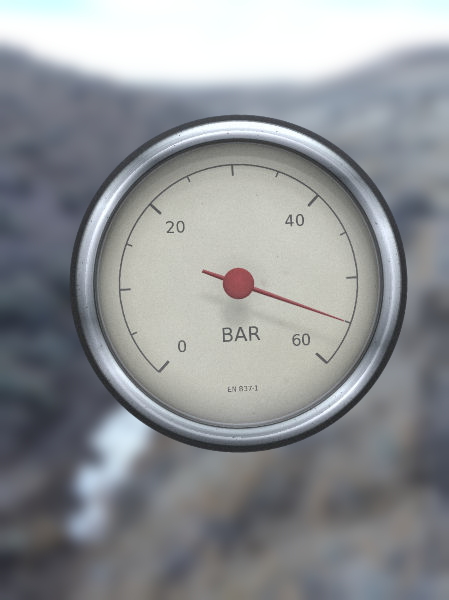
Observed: 55 (bar)
